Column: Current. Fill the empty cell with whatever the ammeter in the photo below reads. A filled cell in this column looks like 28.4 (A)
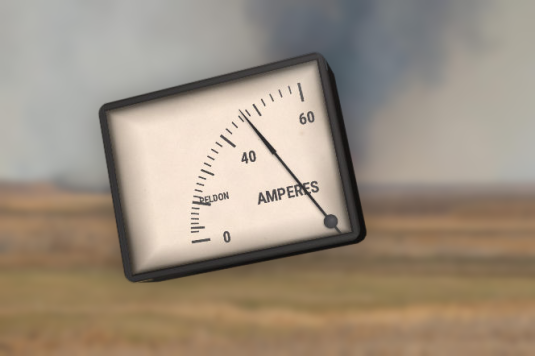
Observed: 47 (A)
